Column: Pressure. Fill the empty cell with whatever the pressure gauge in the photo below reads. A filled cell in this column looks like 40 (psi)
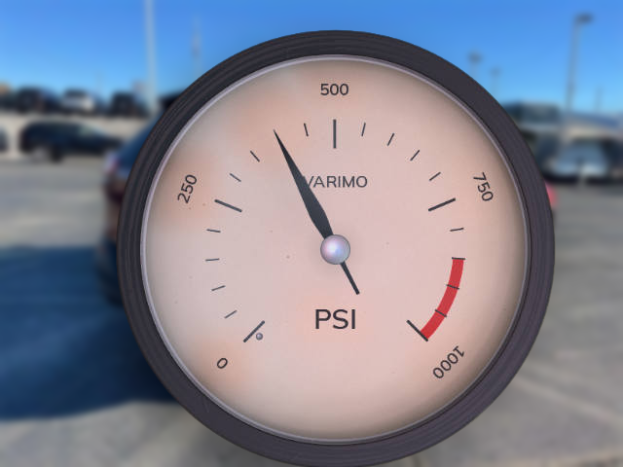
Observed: 400 (psi)
